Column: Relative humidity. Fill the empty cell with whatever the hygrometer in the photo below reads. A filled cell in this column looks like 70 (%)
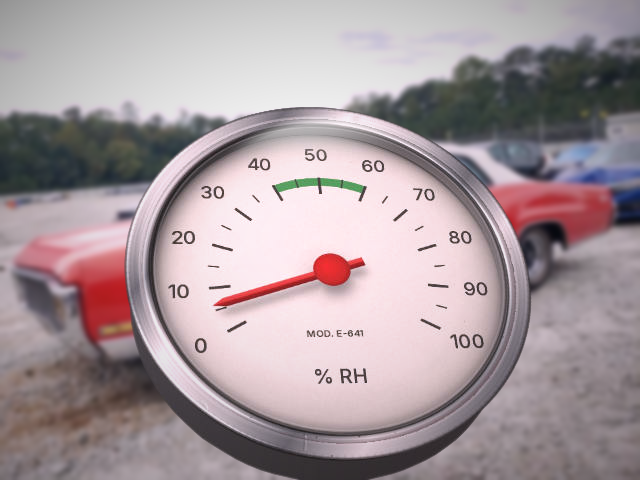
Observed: 5 (%)
